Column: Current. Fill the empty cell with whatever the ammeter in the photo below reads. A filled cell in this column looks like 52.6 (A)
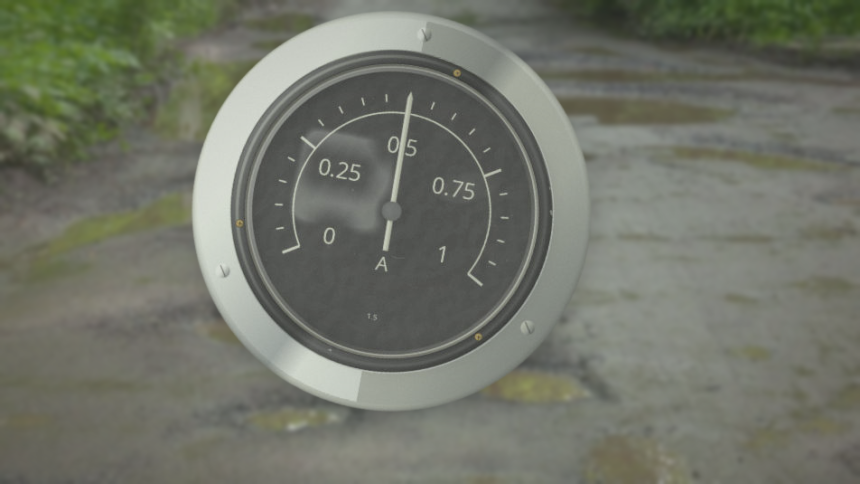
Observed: 0.5 (A)
